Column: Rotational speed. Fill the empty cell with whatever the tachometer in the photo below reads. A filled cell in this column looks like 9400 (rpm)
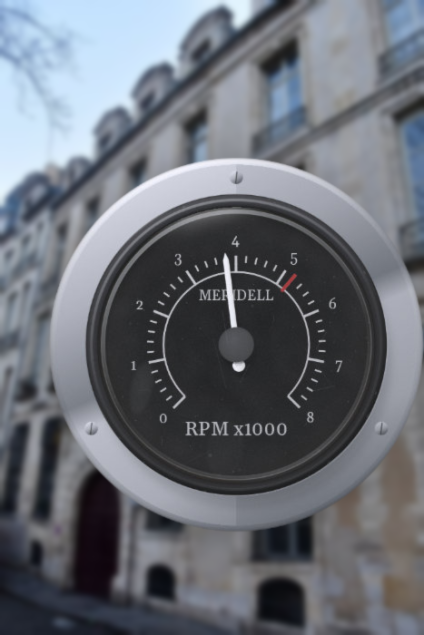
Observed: 3800 (rpm)
